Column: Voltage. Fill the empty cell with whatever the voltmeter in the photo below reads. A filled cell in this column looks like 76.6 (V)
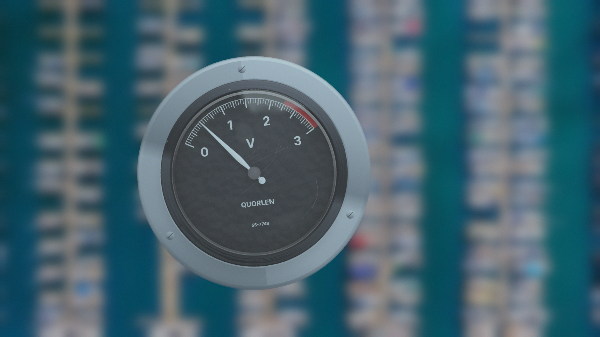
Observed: 0.5 (V)
